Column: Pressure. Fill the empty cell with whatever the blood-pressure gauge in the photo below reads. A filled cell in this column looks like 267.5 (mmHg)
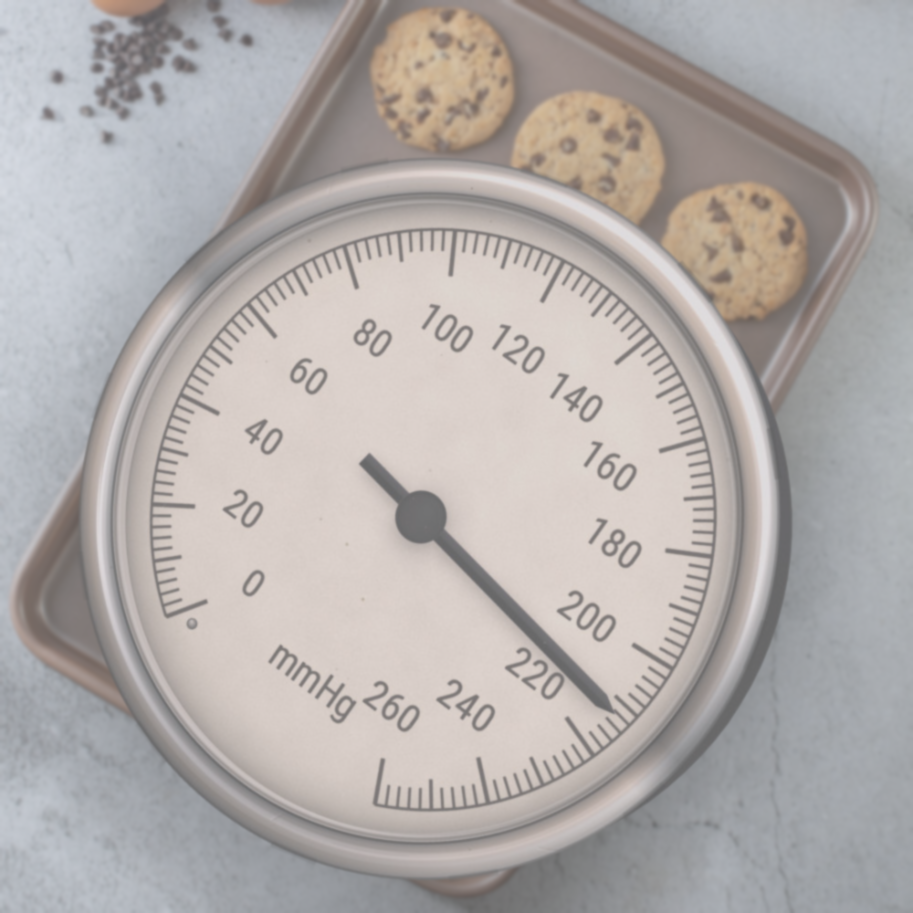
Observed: 212 (mmHg)
